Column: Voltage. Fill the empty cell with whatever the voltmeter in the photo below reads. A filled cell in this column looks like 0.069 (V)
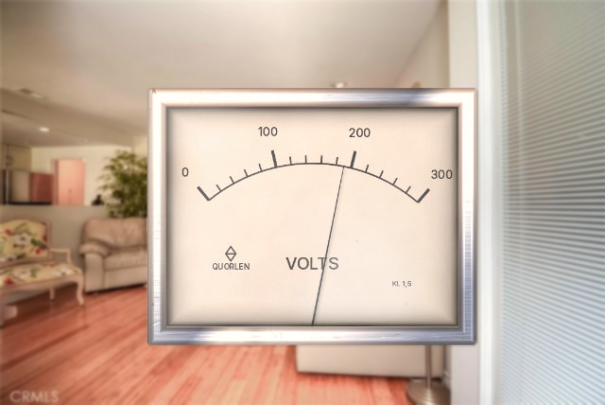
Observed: 190 (V)
